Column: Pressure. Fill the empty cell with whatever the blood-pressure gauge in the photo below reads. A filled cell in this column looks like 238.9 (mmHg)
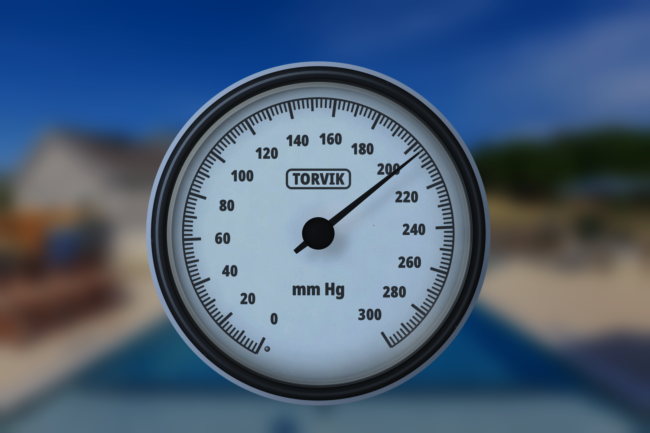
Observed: 204 (mmHg)
